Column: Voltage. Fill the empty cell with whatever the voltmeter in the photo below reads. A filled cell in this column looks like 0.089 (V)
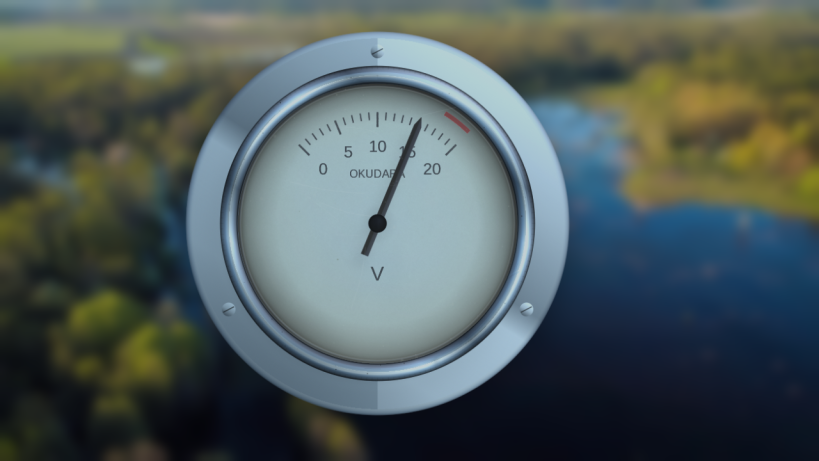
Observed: 15 (V)
